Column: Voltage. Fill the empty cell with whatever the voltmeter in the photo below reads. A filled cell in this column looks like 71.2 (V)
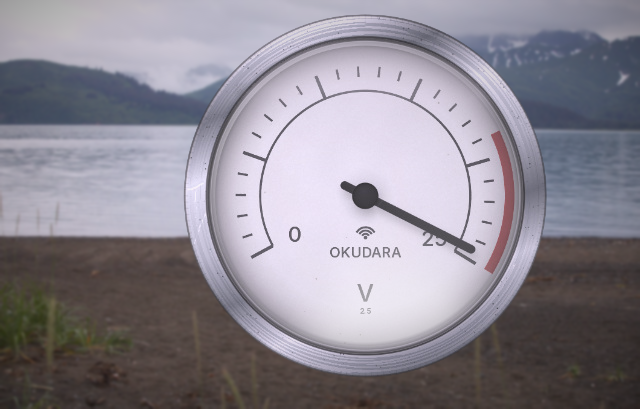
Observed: 24.5 (V)
